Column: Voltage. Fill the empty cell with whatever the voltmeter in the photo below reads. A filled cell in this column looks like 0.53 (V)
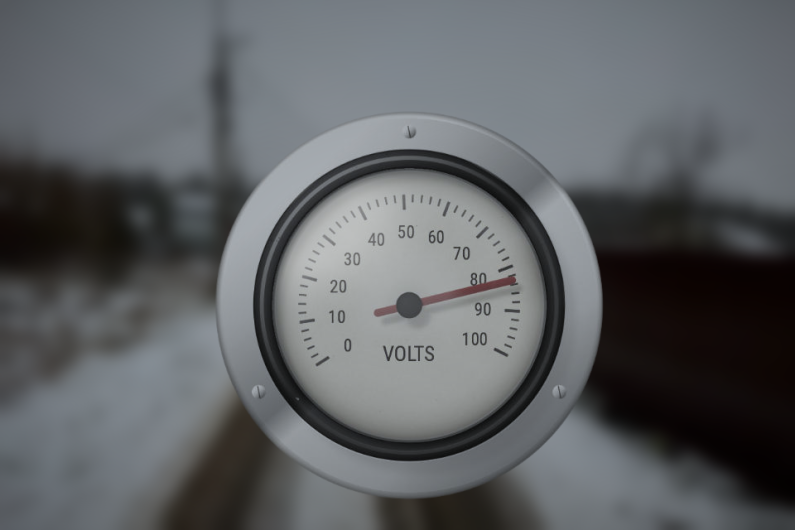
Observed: 83 (V)
